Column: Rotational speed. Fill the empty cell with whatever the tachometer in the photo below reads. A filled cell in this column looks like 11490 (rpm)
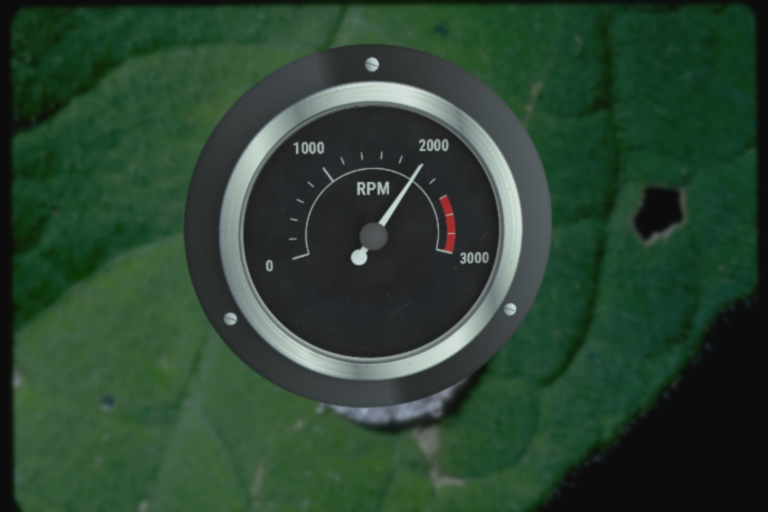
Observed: 2000 (rpm)
